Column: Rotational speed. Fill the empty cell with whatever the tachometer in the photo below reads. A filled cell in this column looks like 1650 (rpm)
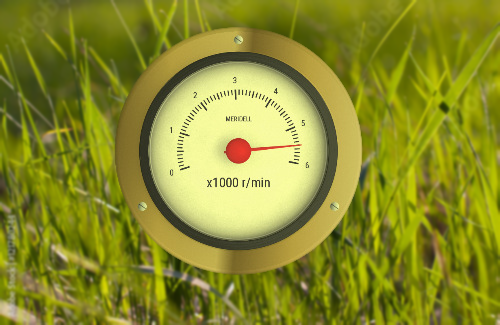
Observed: 5500 (rpm)
